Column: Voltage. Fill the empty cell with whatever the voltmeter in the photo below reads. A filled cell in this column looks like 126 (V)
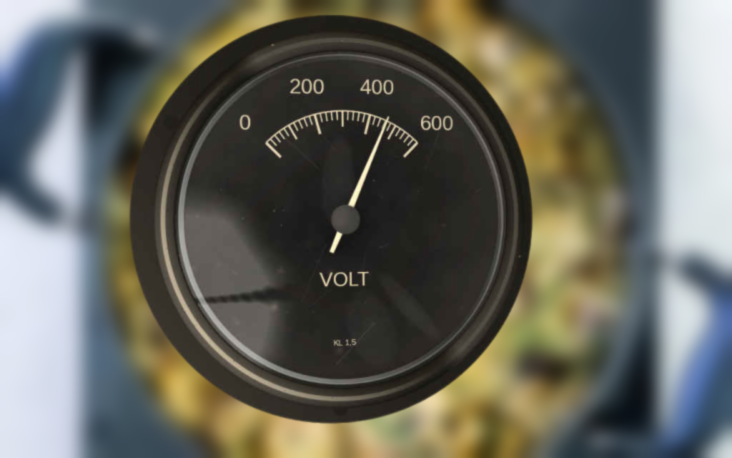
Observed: 460 (V)
